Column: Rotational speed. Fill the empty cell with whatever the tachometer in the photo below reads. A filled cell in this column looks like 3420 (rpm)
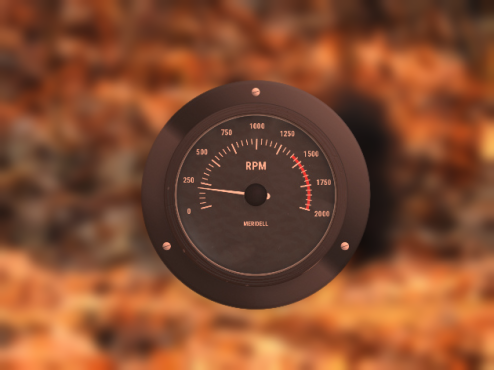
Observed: 200 (rpm)
